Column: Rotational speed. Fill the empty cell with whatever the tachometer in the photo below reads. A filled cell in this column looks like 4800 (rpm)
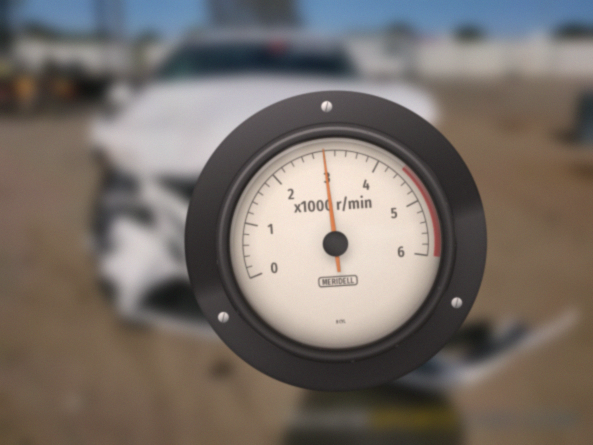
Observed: 3000 (rpm)
